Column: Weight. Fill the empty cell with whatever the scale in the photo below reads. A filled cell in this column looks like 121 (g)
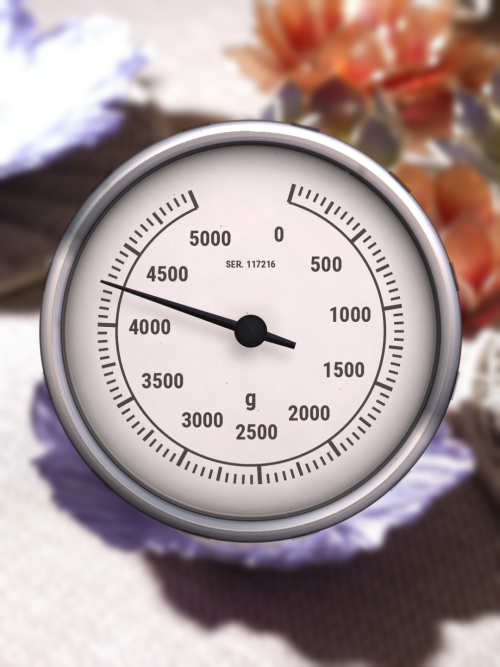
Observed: 4250 (g)
